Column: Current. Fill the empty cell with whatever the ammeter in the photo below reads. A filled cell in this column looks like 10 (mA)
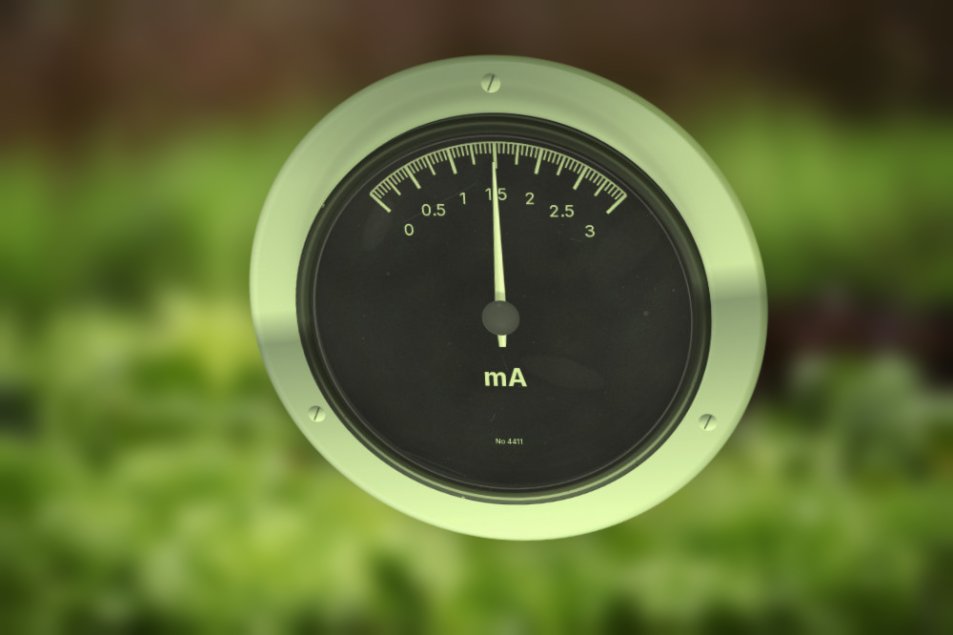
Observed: 1.5 (mA)
